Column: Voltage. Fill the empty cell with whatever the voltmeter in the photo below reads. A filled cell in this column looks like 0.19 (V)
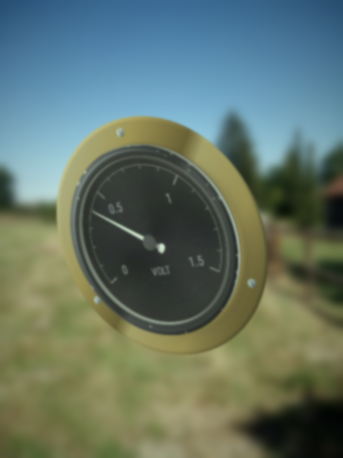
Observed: 0.4 (V)
